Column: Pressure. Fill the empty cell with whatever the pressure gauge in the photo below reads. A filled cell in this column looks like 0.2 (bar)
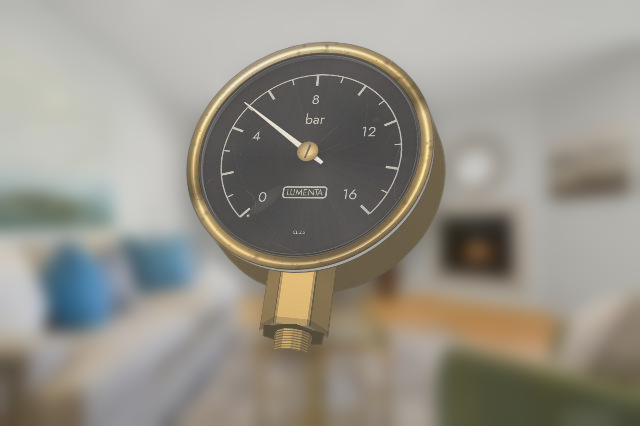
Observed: 5 (bar)
